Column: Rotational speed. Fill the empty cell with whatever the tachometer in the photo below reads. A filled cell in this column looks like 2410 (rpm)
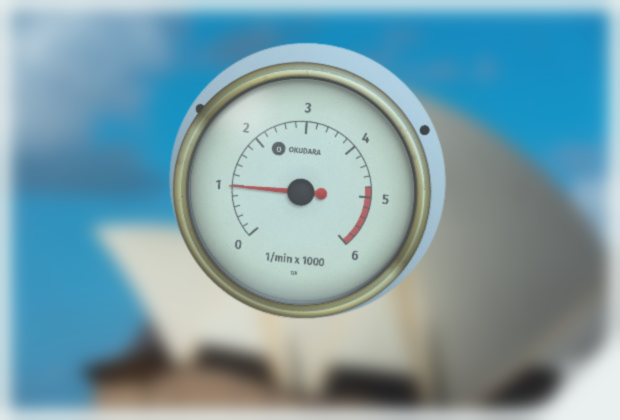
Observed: 1000 (rpm)
